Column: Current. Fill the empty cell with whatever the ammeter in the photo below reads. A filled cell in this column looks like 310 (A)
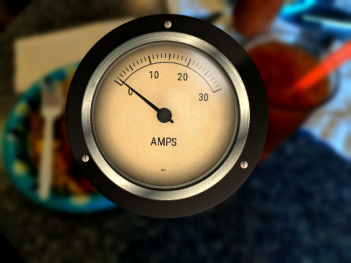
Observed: 1 (A)
